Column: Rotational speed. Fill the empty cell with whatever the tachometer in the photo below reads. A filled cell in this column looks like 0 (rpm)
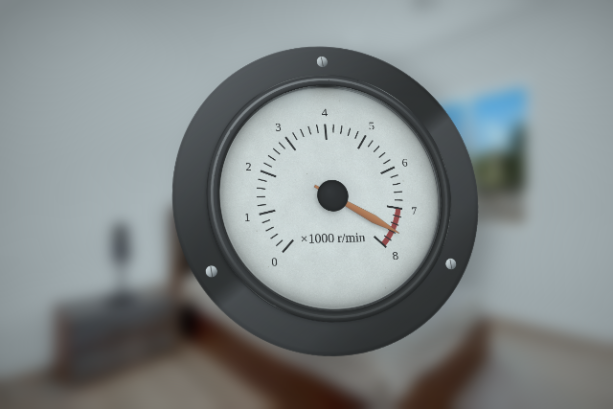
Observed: 7600 (rpm)
